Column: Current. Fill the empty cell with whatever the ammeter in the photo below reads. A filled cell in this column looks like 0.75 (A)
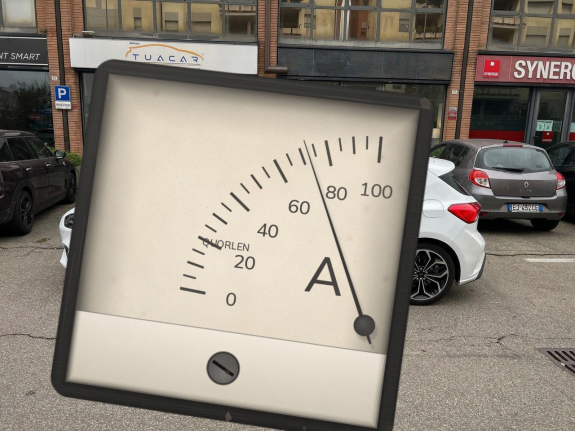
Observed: 72.5 (A)
